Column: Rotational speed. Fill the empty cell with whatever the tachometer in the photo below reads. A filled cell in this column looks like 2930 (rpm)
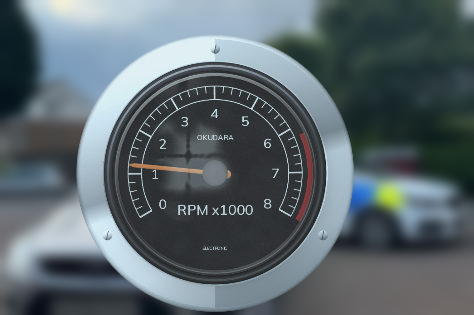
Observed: 1200 (rpm)
